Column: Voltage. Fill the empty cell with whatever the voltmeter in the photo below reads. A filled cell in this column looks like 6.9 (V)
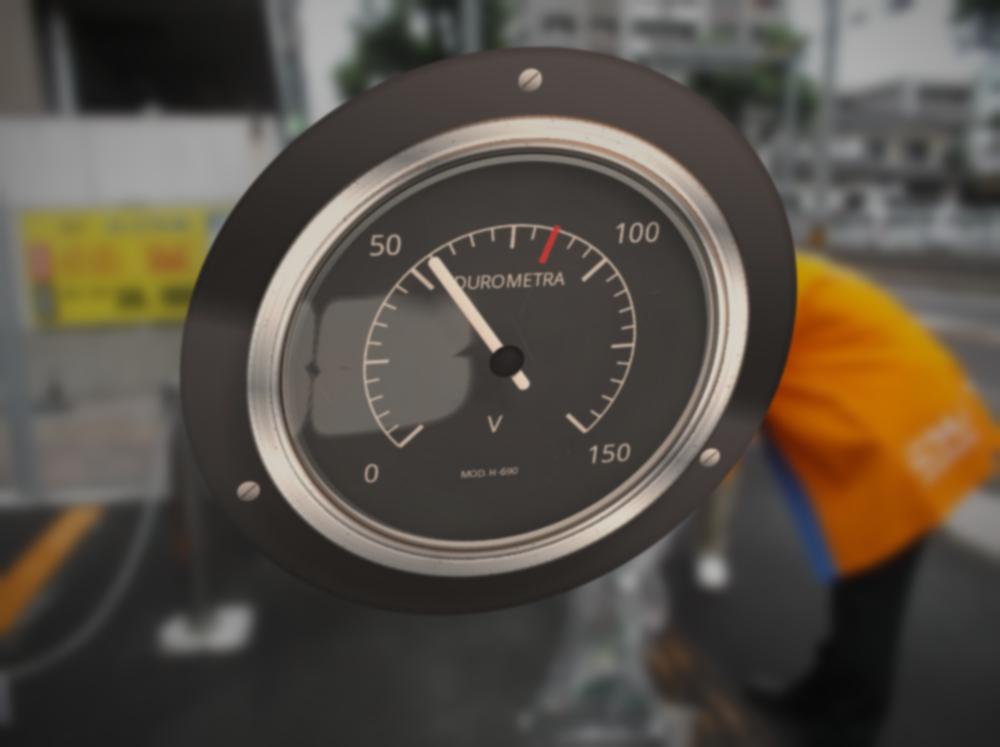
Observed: 55 (V)
